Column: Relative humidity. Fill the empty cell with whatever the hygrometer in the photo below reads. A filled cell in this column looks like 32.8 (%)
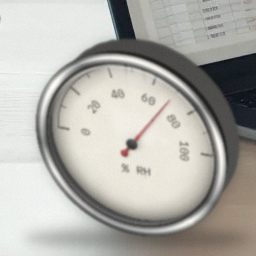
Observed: 70 (%)
